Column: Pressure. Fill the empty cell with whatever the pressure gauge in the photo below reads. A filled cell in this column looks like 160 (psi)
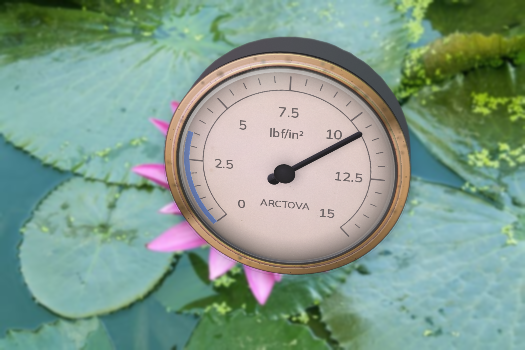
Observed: 10.5 (psi)
